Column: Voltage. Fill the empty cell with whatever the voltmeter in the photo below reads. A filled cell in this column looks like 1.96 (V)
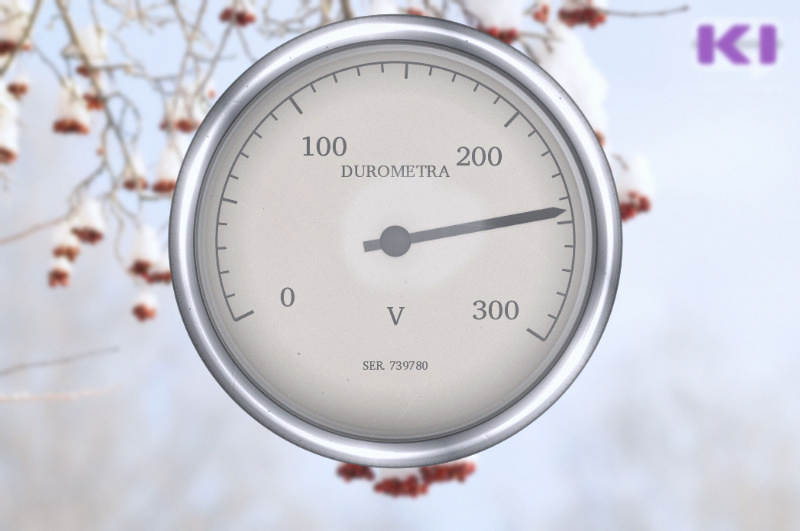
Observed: 245 (V)
